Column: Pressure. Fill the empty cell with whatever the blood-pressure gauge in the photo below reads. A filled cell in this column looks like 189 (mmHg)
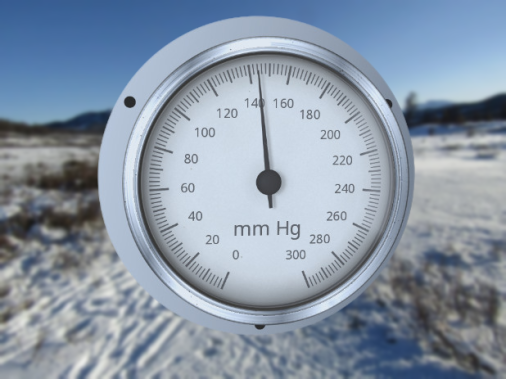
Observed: 144 (mmHg)
